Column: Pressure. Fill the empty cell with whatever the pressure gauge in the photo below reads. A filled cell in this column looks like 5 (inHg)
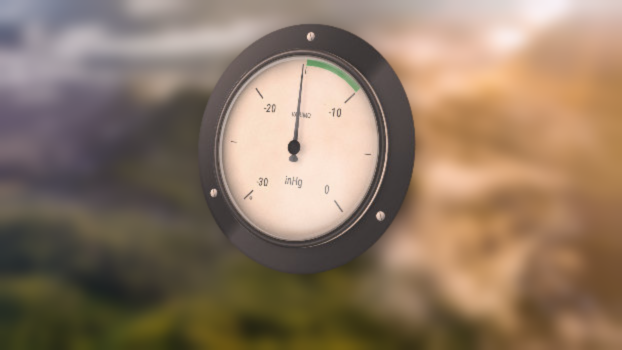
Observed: -15 (inHg)
